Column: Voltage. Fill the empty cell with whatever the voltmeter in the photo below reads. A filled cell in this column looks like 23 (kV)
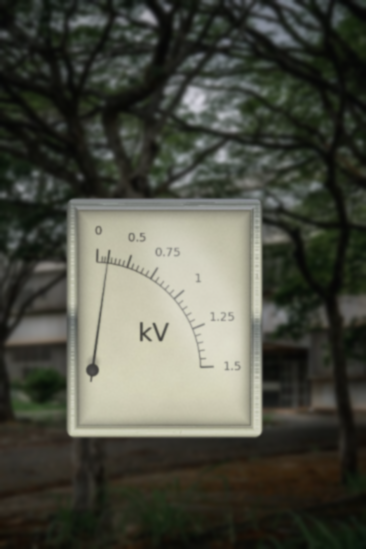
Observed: 0.25 (kV)
